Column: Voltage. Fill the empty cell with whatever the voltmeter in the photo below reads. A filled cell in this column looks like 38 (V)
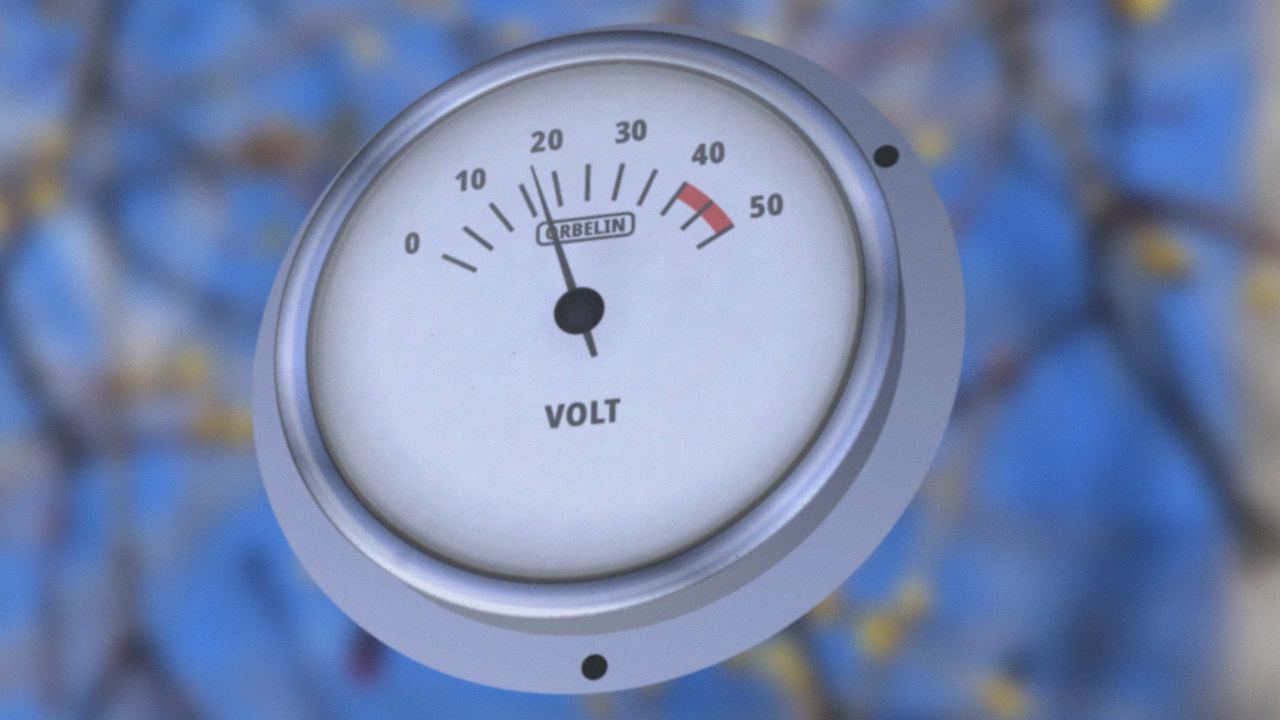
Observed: 17.5 (V)
